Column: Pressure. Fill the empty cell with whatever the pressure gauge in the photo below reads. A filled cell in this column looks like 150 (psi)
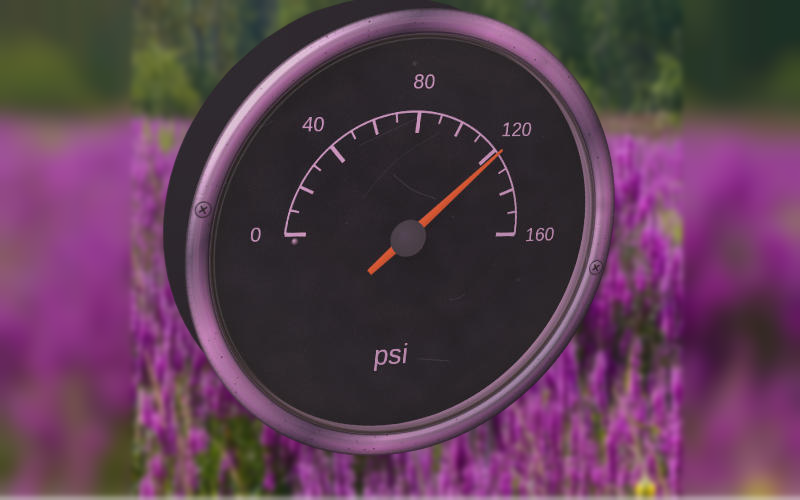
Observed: 120 (psi)
